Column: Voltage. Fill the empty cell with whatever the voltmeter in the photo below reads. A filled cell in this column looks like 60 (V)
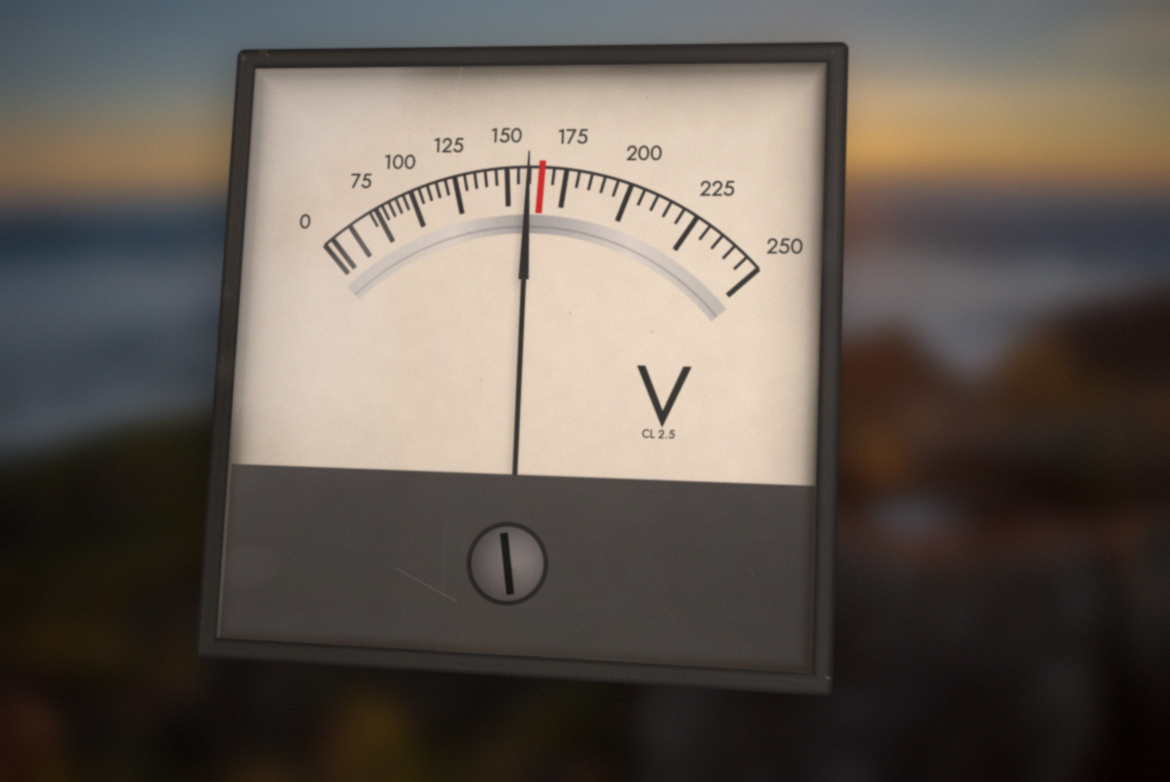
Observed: 160 (V)
